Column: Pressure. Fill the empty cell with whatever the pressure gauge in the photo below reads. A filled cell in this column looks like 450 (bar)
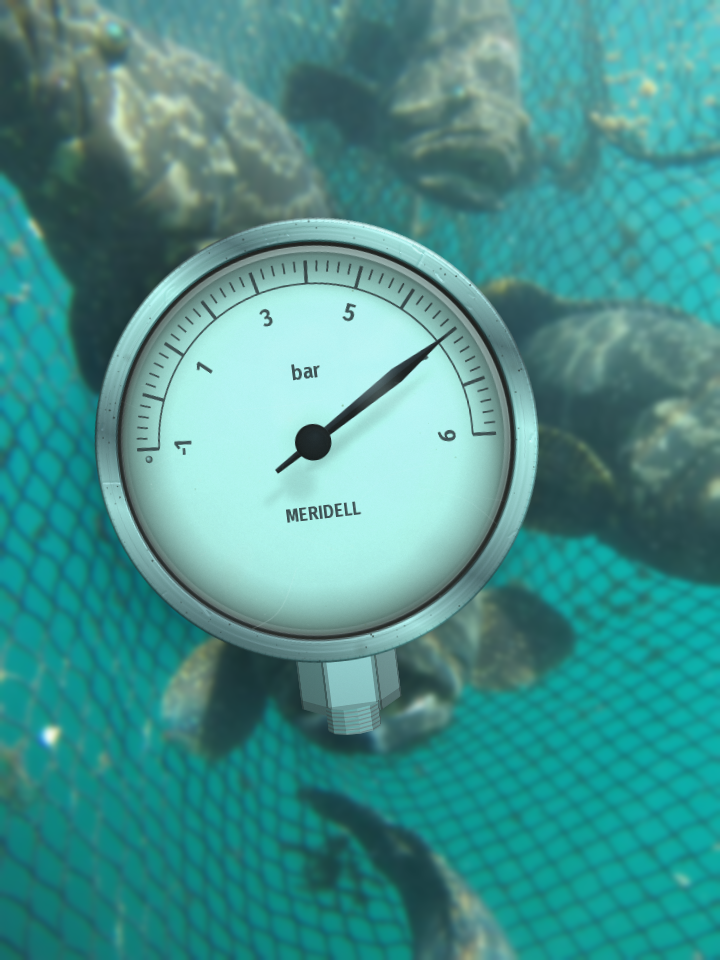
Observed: 7 (bar)
